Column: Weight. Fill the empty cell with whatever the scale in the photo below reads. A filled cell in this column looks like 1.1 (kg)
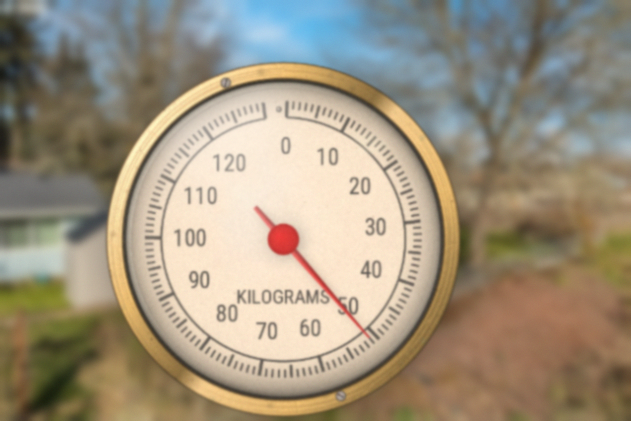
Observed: 51 (kg)
